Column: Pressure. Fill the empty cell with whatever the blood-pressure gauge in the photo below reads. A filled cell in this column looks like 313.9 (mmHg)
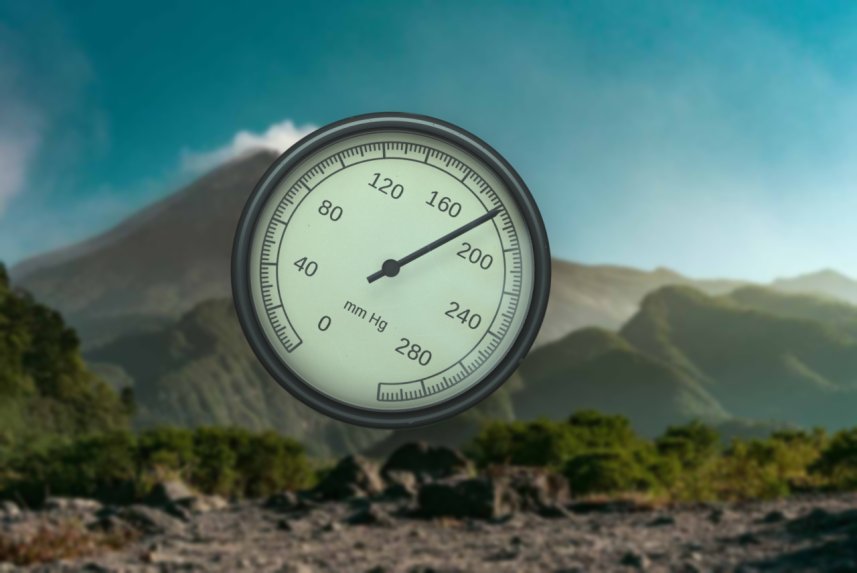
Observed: 182 (mmHg)
